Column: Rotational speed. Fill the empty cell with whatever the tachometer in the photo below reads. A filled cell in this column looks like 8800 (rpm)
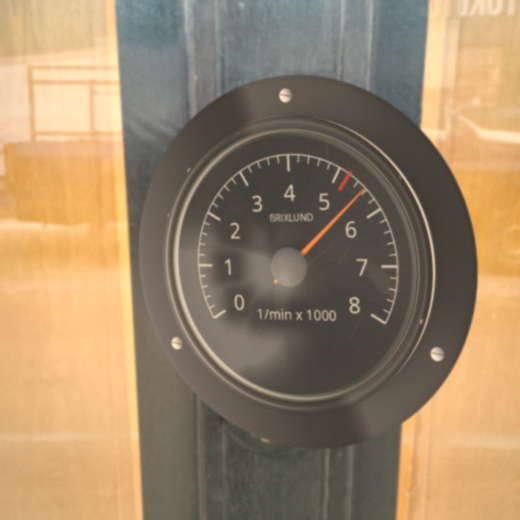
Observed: 5600 (rpm)
